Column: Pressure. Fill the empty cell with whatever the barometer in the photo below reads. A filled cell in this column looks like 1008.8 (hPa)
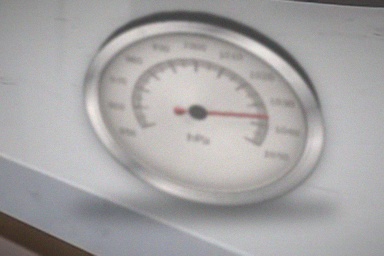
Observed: 1035 (hPa)
